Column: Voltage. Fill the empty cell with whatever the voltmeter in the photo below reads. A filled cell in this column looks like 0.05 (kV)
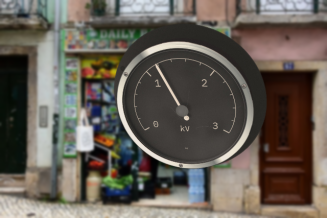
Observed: 1.2 (kV)
